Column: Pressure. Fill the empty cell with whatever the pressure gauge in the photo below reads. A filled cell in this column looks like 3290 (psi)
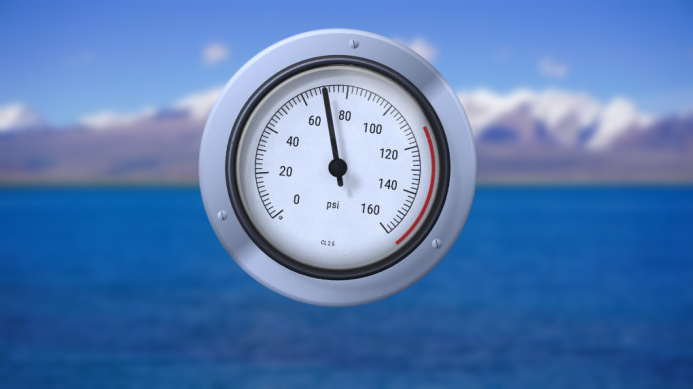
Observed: 70 (psi)
